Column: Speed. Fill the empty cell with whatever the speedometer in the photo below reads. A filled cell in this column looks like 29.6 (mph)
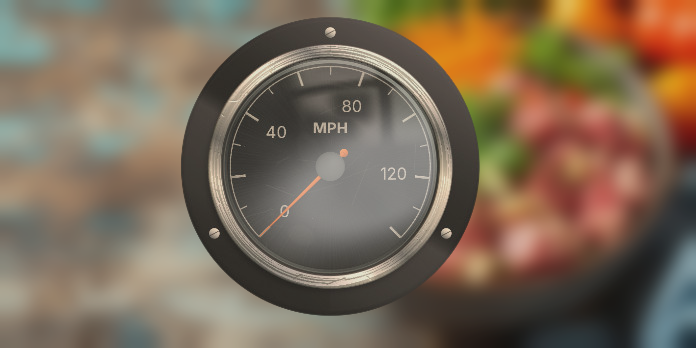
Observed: 0 (mph)
